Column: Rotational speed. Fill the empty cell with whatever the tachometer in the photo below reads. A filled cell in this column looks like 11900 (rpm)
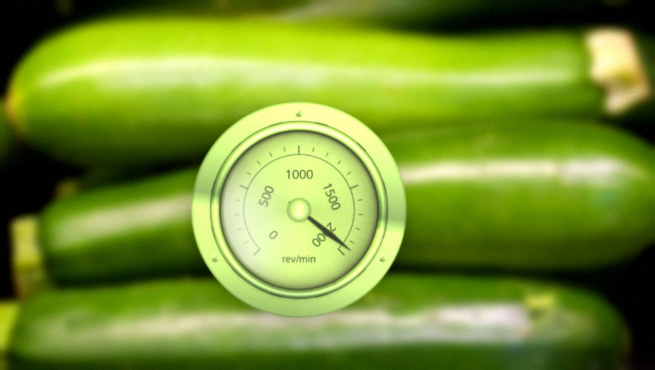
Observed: 1950 (rpm)
